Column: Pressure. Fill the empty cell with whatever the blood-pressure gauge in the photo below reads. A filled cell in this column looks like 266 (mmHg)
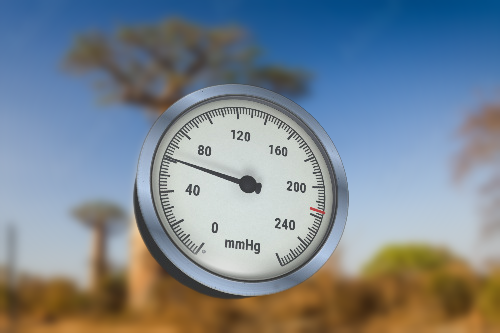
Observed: 60 (mmHg)
